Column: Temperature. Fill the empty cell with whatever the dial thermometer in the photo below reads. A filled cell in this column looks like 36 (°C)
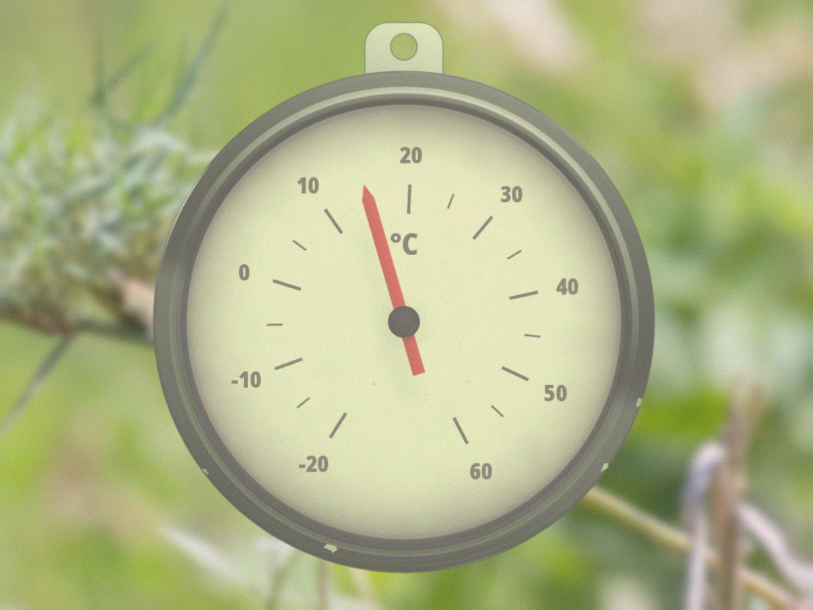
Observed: 15 (°C)
